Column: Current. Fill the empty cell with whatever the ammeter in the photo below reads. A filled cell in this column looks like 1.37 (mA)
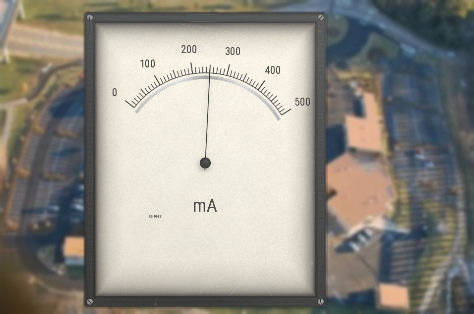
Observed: 250 (mA)
